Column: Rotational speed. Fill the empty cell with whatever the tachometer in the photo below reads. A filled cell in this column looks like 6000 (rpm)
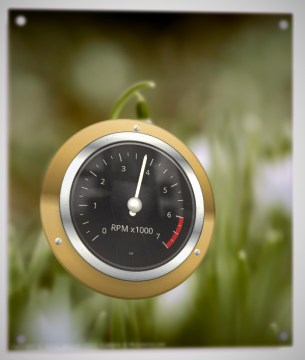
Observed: 3750 (rpm)
